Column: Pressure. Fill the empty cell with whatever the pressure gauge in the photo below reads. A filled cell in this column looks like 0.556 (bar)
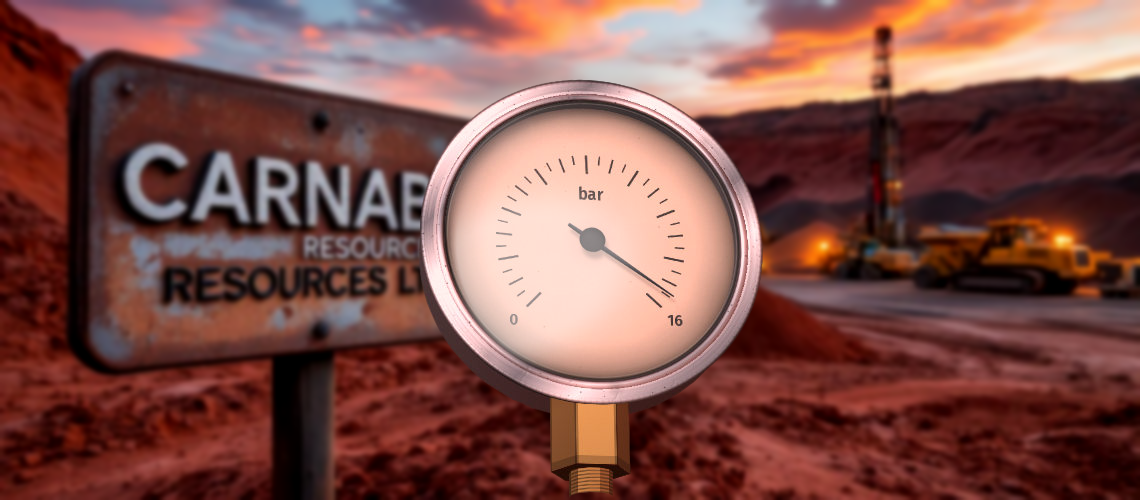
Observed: 15.5 (bar)
